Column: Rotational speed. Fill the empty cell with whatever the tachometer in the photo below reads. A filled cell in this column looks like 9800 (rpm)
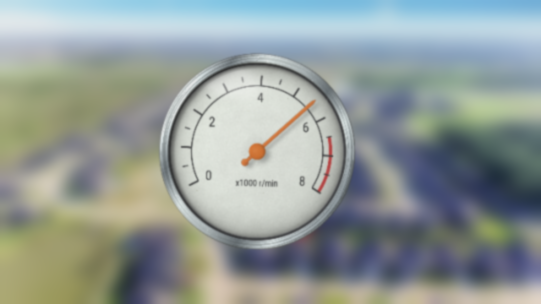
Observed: 5500 (rpm)
